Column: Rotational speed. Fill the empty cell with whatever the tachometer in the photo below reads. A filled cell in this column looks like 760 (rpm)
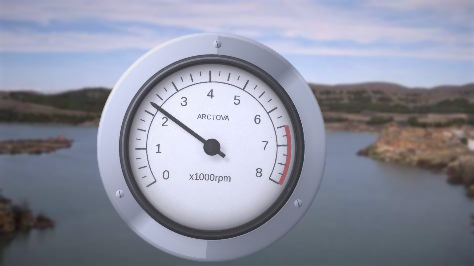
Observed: 2250 (rpm)
